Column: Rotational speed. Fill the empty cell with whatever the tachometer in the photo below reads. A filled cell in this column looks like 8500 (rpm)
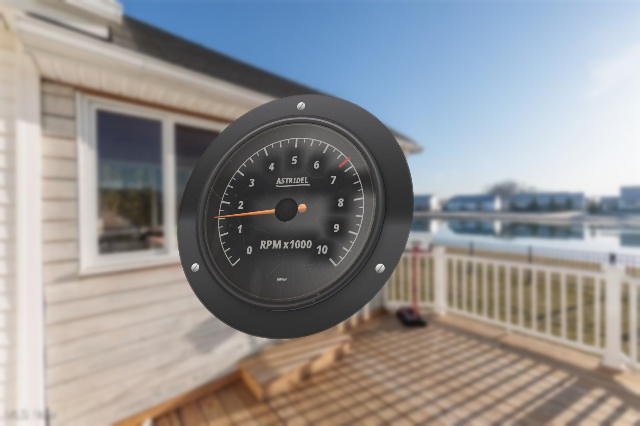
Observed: 1500 (rpm)
